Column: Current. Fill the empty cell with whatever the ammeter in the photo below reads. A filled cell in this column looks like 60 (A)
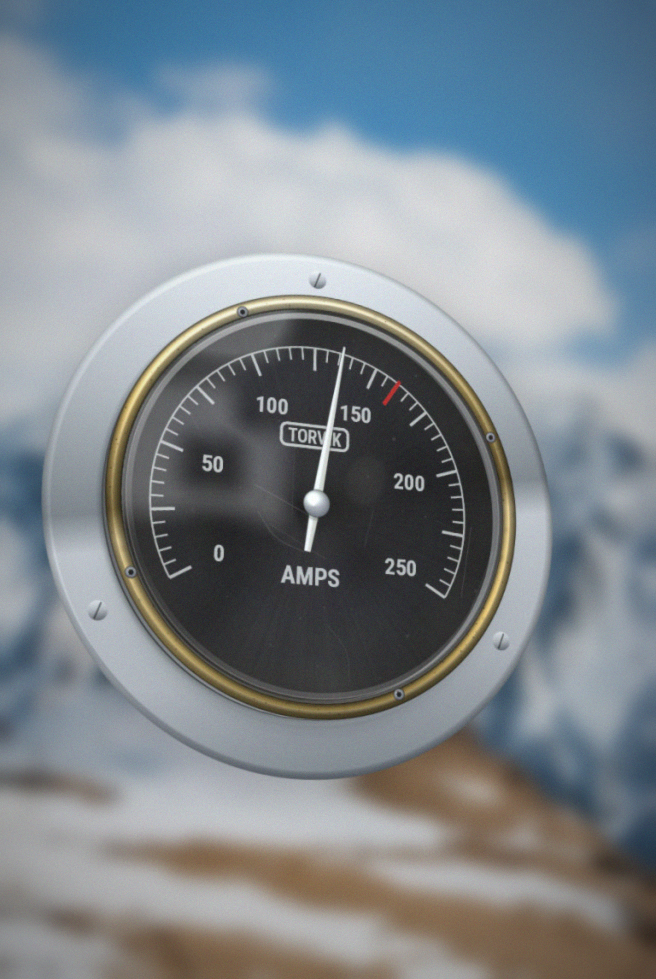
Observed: 135 (A)
